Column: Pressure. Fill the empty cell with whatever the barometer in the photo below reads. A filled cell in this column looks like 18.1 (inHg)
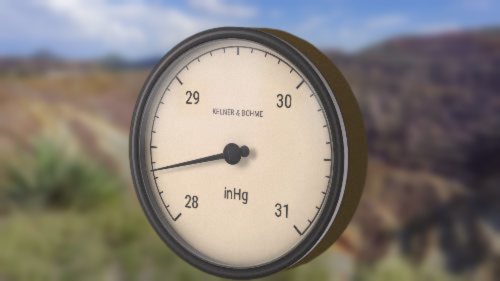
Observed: 28.35 (inHg)
